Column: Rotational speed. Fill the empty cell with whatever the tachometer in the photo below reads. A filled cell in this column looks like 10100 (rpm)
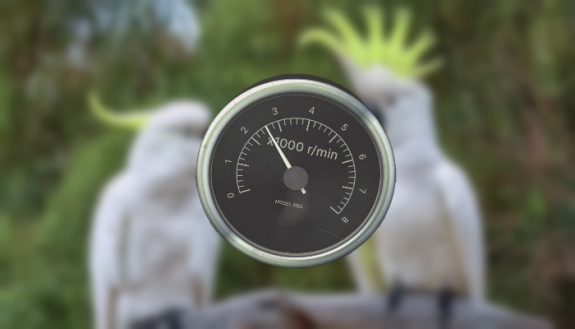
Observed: 2600 (rpm)
